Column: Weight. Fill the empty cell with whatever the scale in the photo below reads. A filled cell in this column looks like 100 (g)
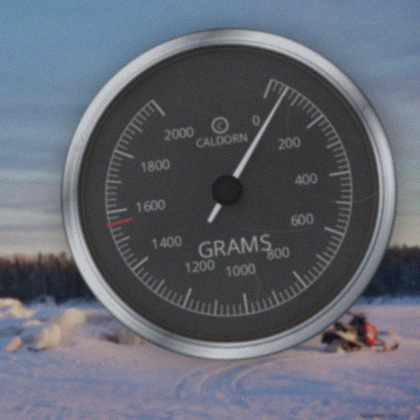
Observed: 60 (g)
